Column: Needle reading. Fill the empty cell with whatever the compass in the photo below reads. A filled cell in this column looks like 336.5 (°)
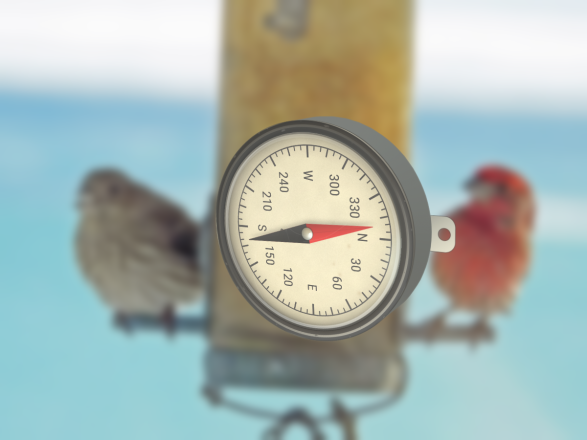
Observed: 350 (°)
